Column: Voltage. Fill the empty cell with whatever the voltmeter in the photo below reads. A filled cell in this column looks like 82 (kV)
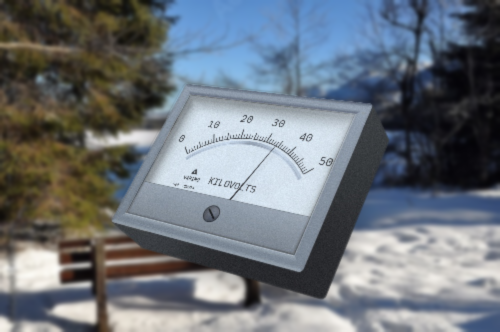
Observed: 35 (kV)
